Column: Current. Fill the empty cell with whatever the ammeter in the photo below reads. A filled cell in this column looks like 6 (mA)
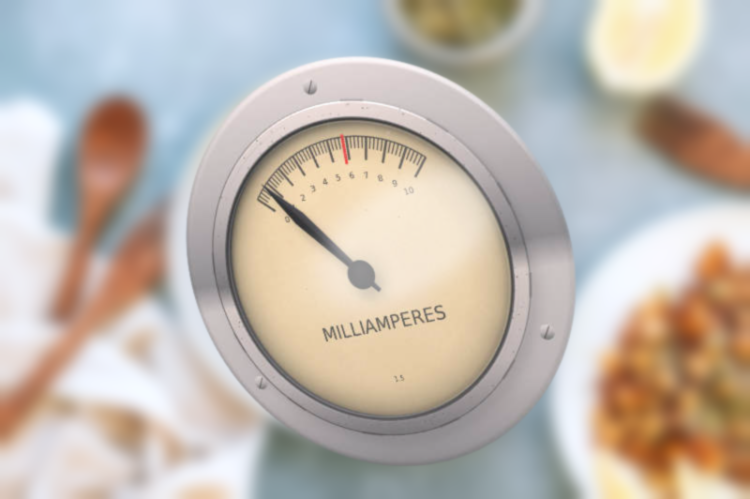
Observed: 1 (mA)
